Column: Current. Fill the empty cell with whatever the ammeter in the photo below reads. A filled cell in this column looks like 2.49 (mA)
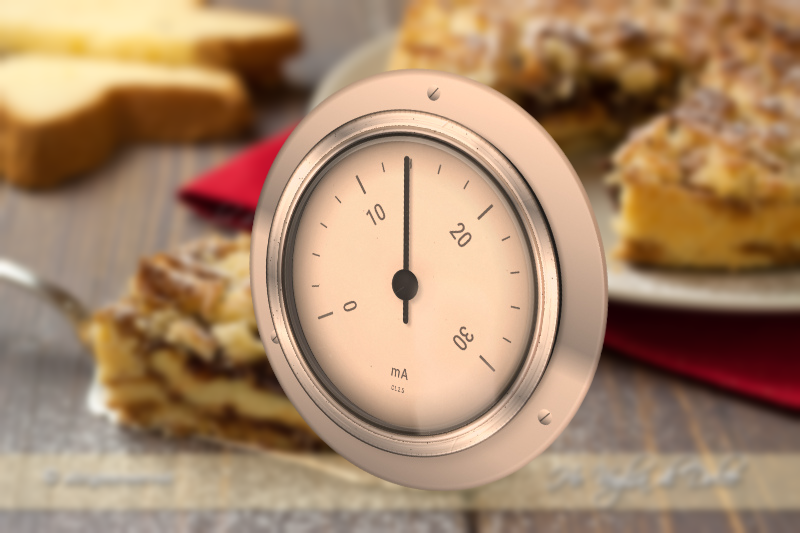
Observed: 14 (mA)
